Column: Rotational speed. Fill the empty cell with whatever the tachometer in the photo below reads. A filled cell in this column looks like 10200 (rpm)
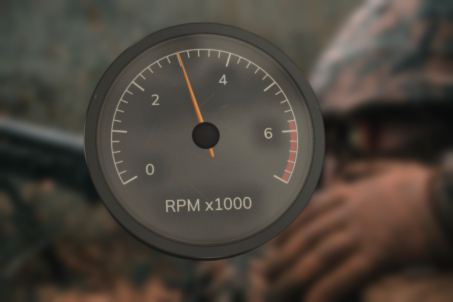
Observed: 3000 (rpm)
